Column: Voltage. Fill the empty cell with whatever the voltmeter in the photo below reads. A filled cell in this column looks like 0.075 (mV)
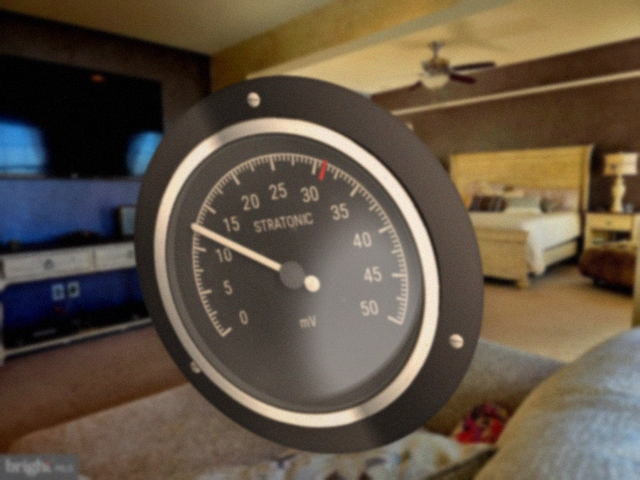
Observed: 12.5 (mV)
